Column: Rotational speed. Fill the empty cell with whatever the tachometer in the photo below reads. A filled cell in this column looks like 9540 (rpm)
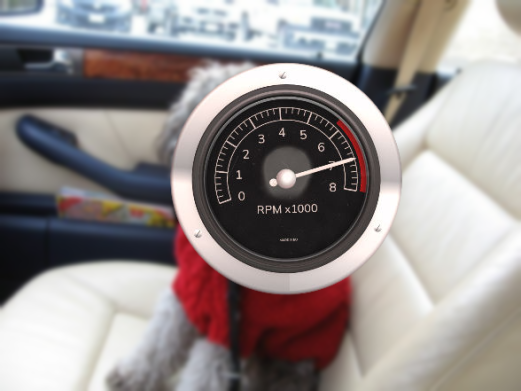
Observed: 7000 (rpm)
